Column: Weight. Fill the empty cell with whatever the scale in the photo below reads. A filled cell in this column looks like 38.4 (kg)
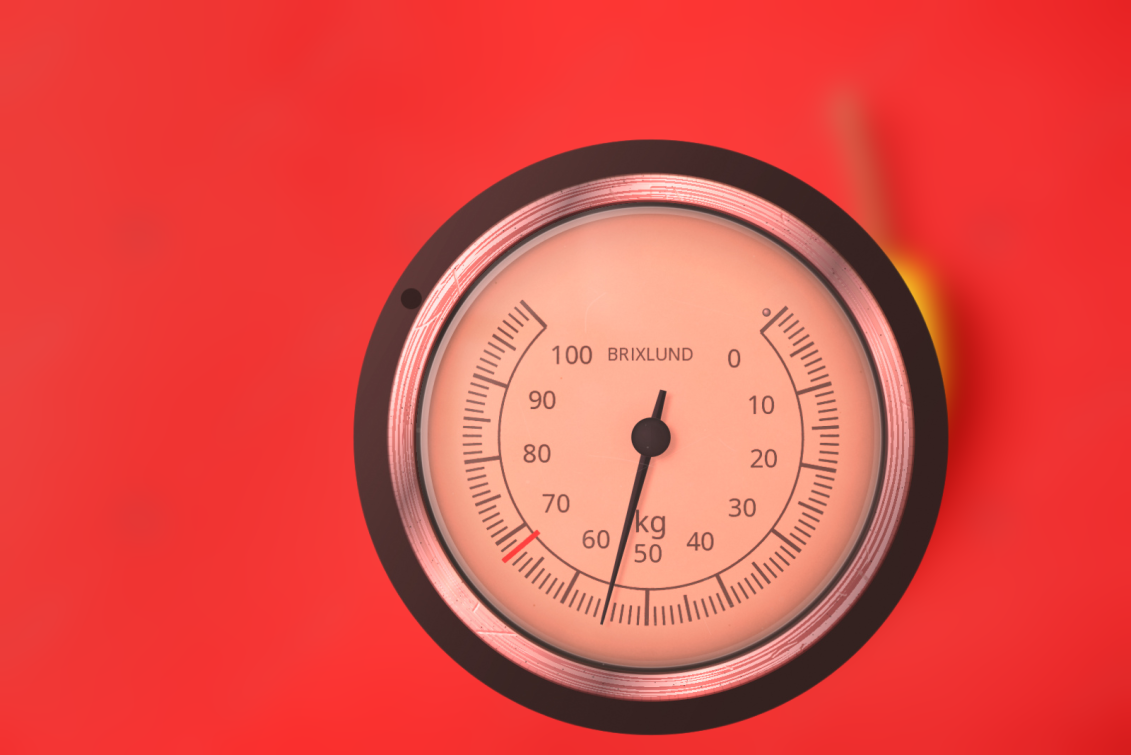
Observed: 55 (kg)
